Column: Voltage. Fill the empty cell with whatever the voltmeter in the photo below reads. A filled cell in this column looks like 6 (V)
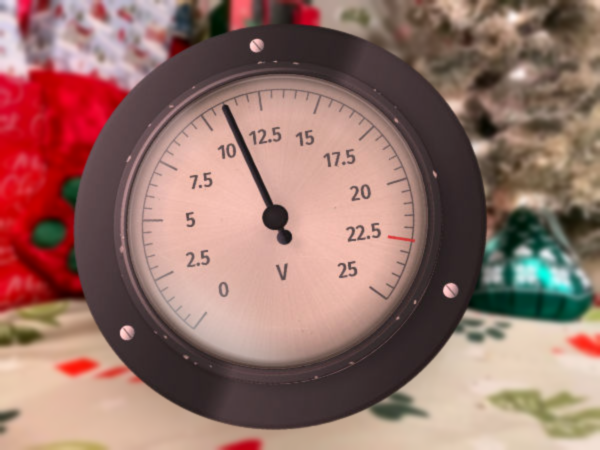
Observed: 11 (V)
